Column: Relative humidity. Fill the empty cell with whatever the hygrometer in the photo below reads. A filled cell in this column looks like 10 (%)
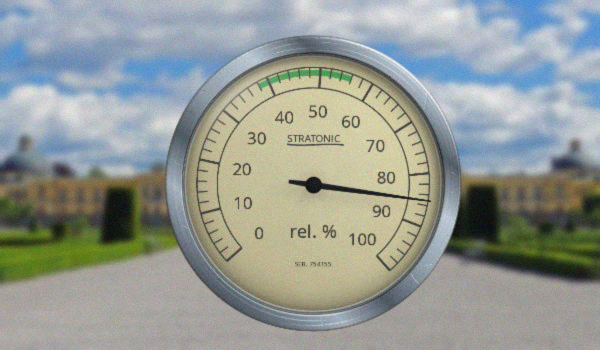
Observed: 85 (%)
